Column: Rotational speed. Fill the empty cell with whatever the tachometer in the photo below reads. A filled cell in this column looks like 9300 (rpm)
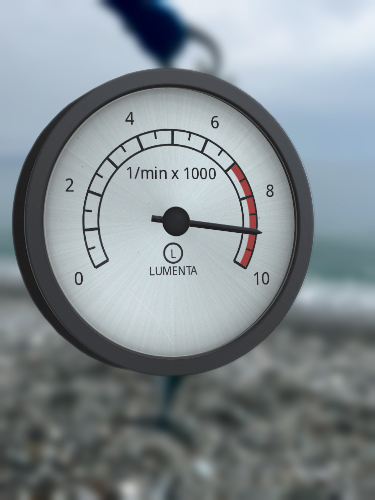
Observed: 9000 (rpm)
